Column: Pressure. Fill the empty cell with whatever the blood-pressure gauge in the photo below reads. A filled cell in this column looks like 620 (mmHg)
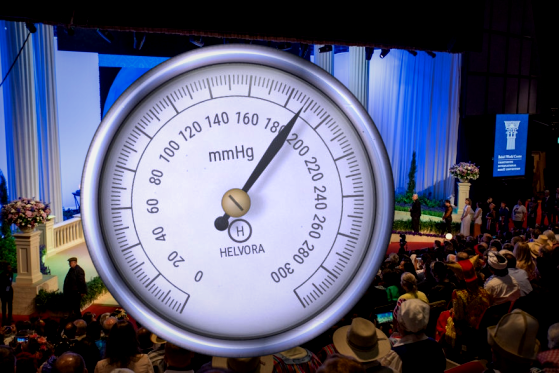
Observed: 188 (mmHg)
